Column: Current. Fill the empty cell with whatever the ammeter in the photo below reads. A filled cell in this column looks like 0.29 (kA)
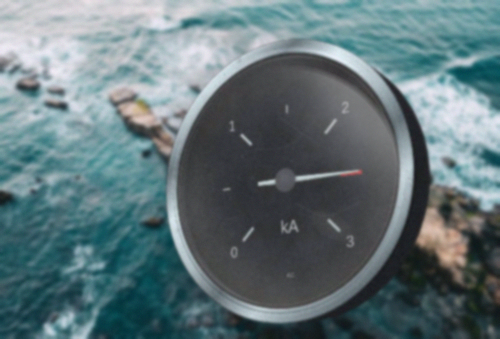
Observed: 2.5 (kA)
